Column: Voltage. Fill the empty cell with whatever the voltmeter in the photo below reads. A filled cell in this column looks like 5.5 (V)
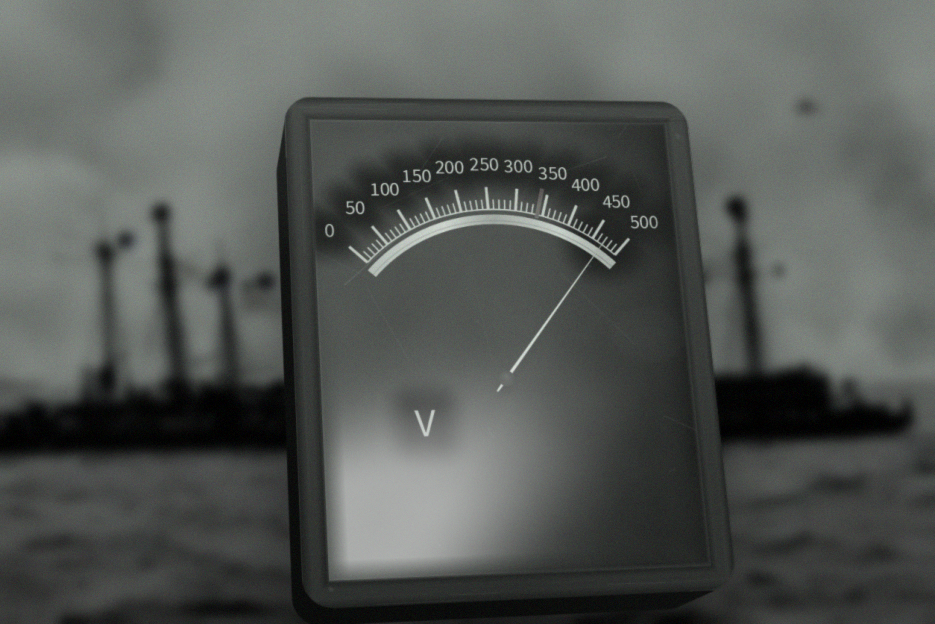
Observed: 470 (V)
